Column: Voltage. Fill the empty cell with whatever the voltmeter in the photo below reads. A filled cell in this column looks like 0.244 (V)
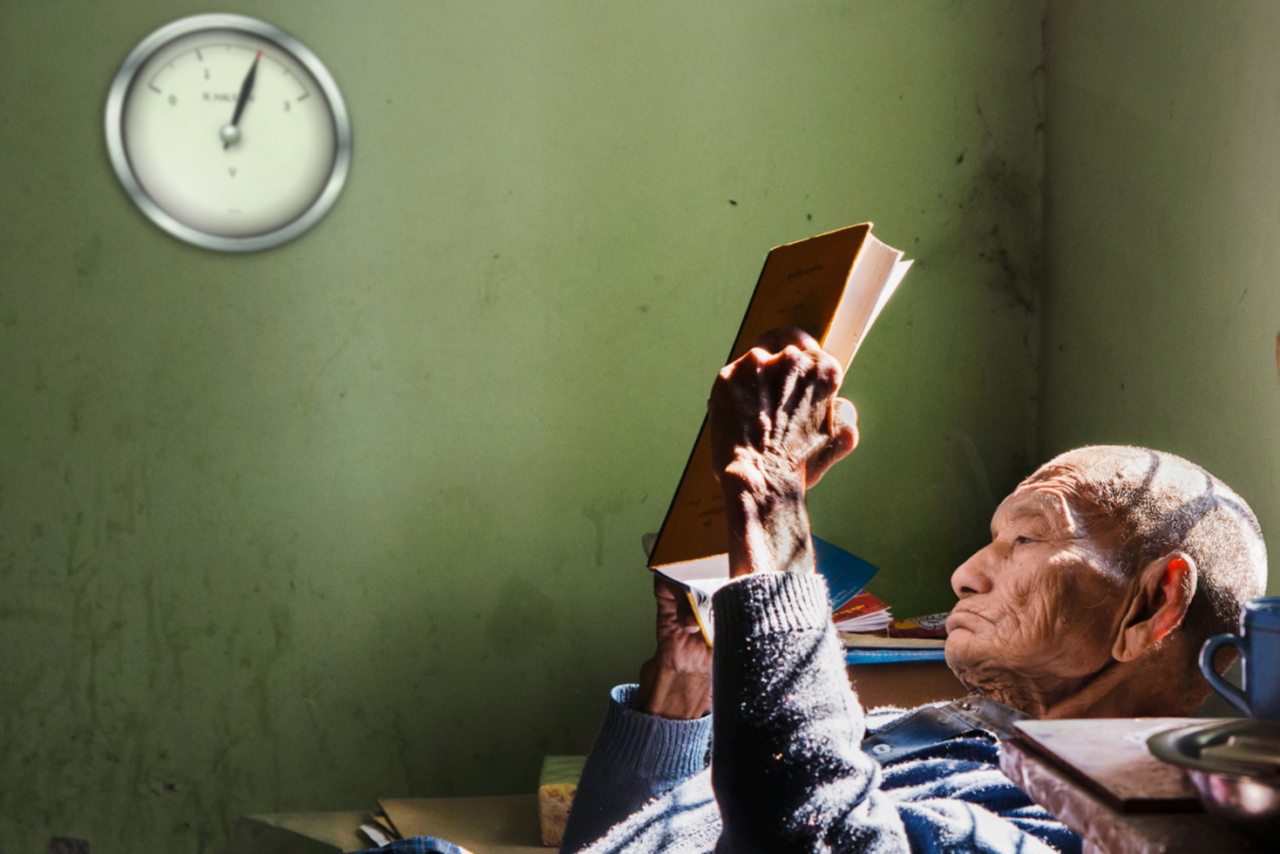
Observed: 2 (V)
